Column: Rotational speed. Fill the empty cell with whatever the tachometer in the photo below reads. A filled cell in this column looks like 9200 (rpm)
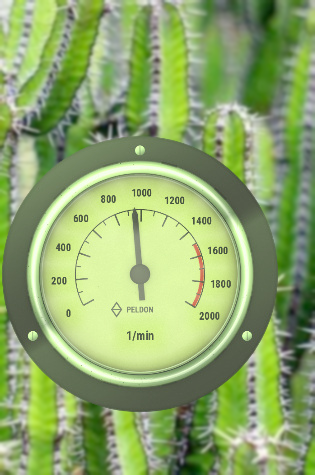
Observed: 950 (rpm)
